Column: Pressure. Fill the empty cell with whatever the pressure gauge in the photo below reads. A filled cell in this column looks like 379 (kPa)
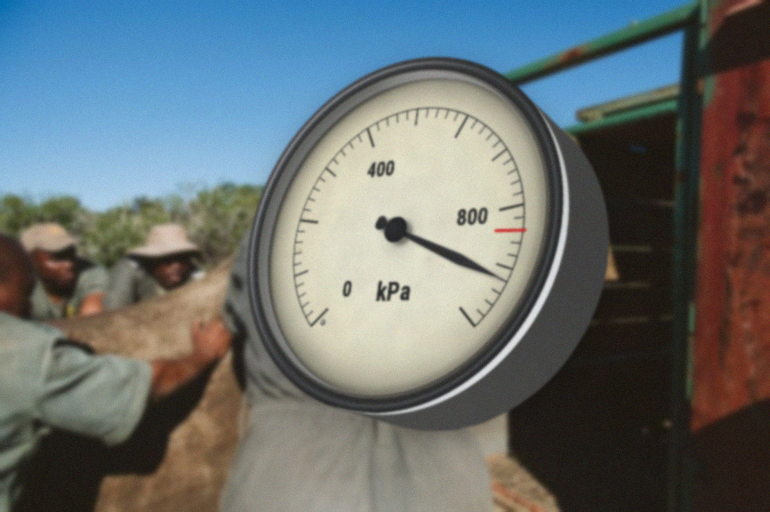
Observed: 920 (kPa)
